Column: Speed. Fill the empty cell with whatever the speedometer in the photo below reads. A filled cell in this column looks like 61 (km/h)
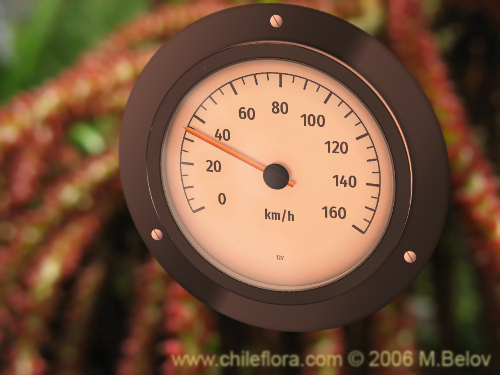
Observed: 35 (km/h)
